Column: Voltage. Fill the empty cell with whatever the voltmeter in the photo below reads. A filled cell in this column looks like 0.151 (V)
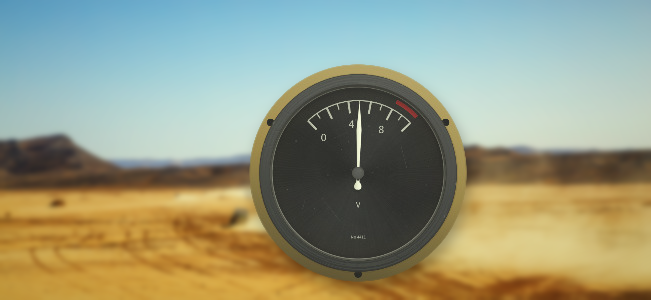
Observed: 5 (V)
